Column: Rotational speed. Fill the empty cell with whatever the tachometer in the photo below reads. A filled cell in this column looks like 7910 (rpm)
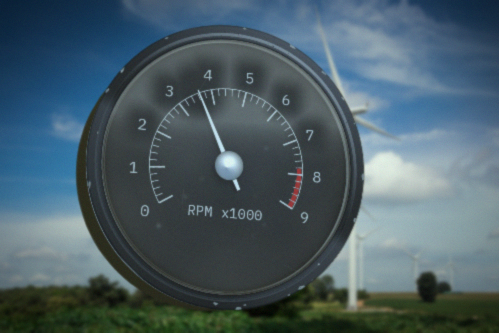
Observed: 3600 (rpm)
